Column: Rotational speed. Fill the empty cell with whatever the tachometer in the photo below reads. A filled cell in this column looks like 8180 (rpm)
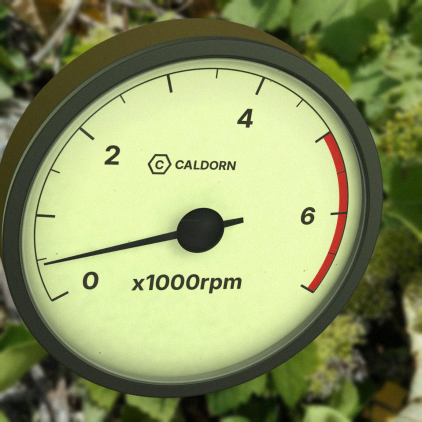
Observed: 500 (rpm)
